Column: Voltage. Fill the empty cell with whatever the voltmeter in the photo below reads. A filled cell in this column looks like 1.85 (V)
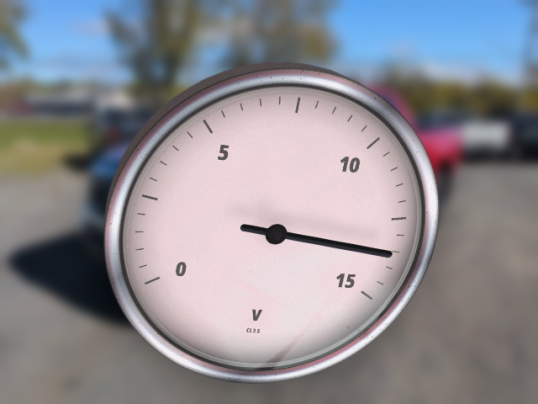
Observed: 13.5 (V)
